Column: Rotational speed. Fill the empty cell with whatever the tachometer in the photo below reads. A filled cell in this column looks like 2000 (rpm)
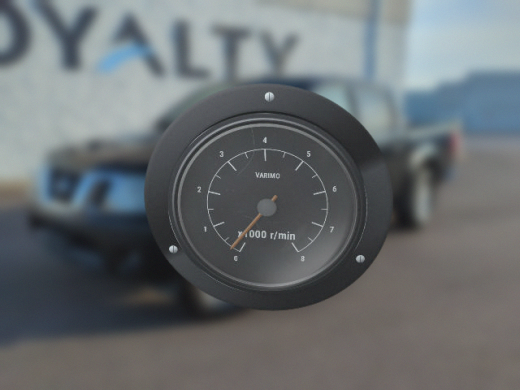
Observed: 250 (rpm)
